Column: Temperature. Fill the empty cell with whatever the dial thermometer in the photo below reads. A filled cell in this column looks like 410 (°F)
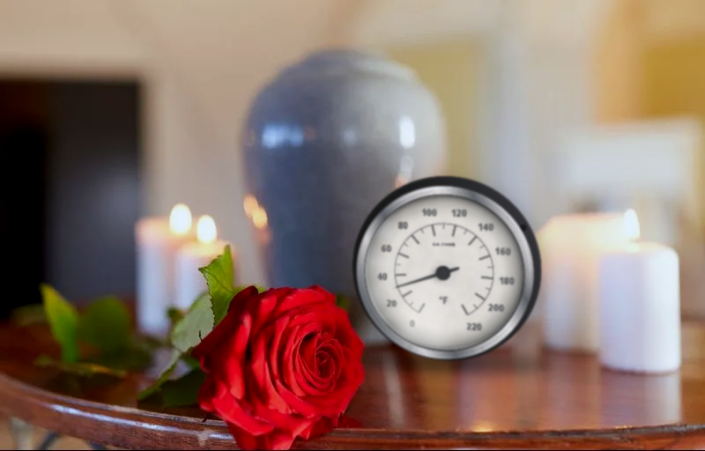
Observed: 30 (°F)
